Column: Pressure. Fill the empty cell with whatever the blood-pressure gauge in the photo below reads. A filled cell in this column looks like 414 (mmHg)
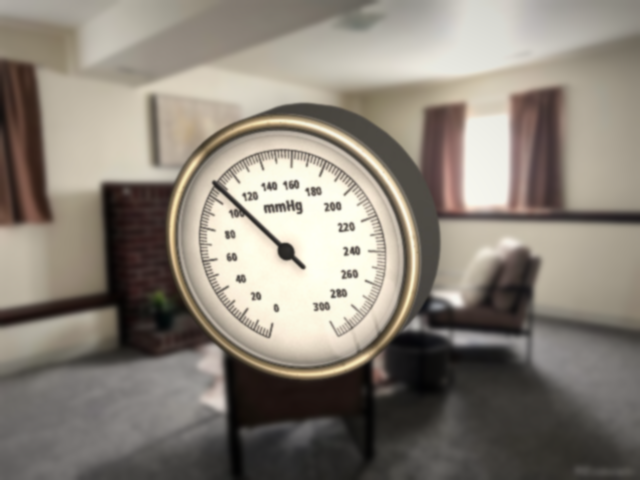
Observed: 110 (mmHg)
